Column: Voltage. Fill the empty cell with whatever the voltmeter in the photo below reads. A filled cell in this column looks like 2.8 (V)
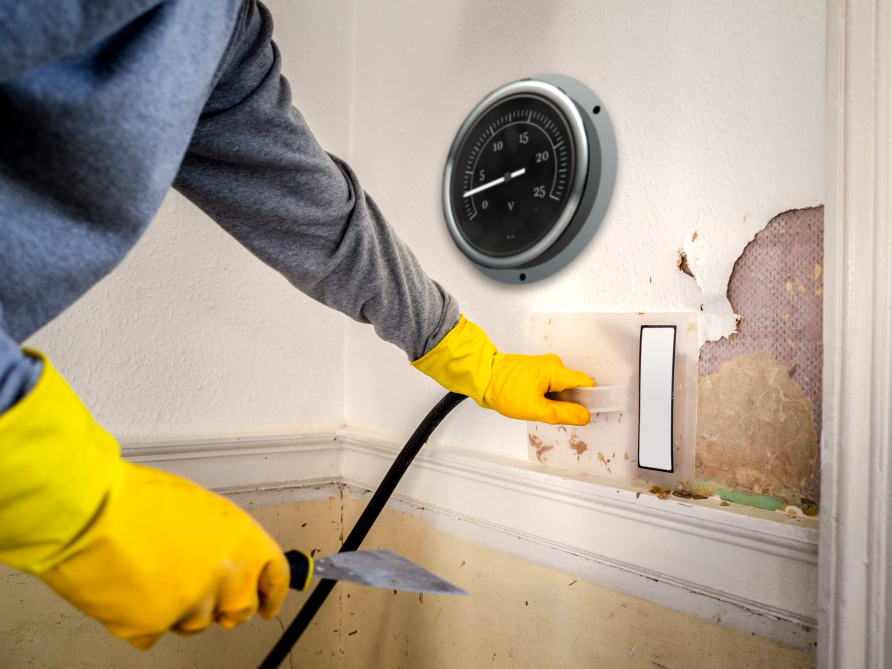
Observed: 2.5 (V)
